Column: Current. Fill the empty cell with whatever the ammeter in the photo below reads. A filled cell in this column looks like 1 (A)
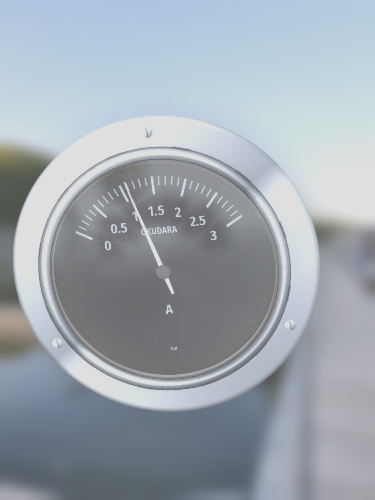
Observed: 1.1 (A)
